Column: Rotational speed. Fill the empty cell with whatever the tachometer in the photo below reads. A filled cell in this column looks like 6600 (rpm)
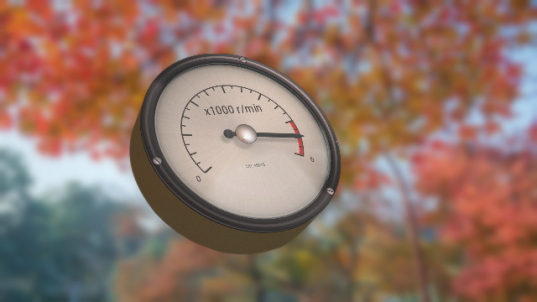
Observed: 5500 (rpm)
